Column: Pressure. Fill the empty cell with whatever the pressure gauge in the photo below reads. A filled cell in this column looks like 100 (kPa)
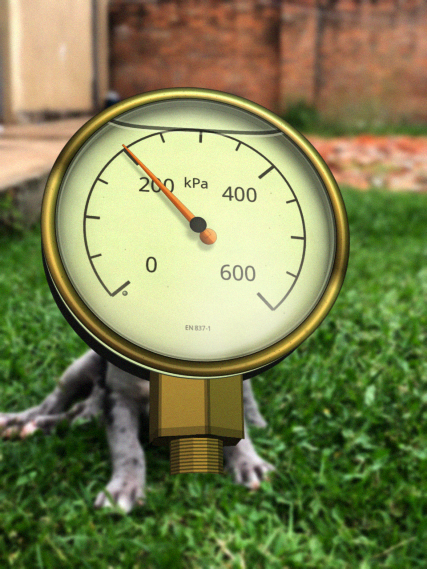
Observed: 200 (kPa)
